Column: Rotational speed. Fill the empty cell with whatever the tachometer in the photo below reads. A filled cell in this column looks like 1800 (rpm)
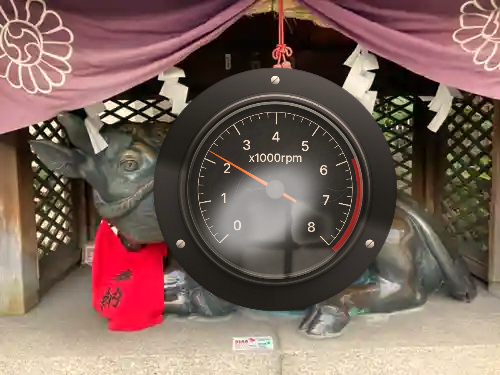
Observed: 2200 (rpm)
